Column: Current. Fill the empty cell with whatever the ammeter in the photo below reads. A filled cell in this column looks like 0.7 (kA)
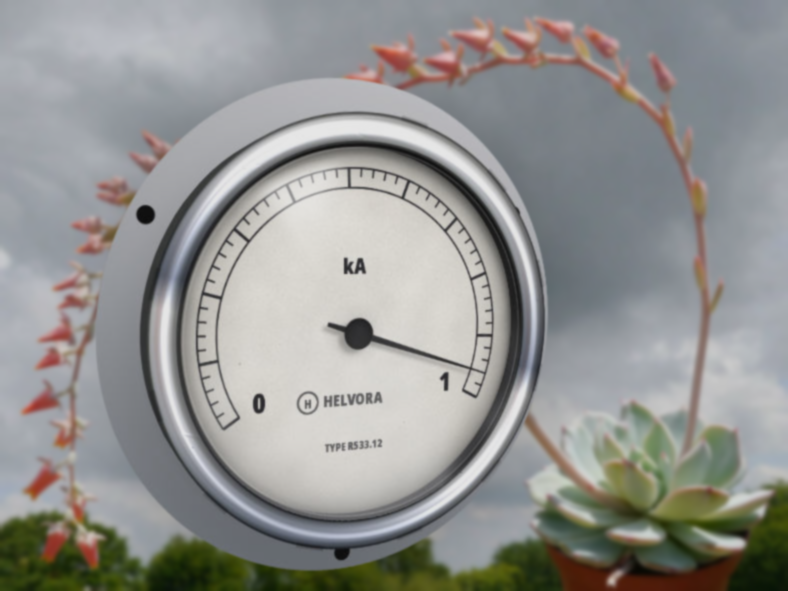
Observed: 0.96 (kA)
